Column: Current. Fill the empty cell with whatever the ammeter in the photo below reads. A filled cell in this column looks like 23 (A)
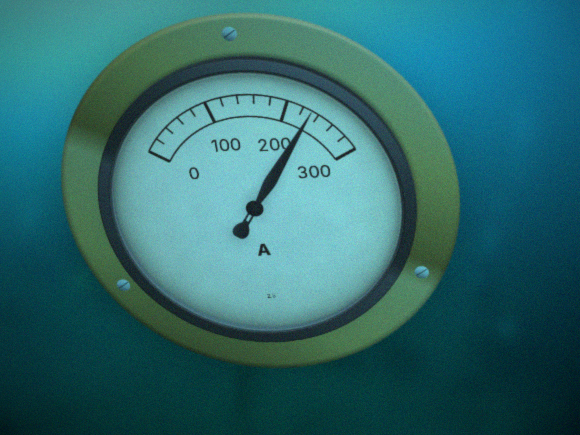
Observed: 230 (A)
